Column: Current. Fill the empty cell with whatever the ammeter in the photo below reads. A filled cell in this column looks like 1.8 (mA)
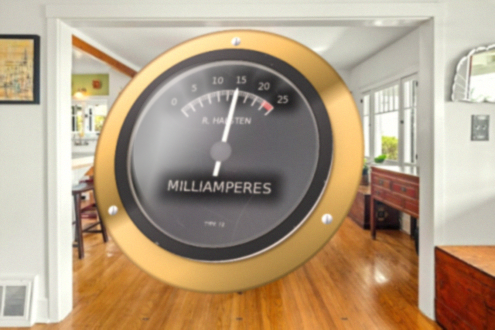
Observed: 15 (mA)
